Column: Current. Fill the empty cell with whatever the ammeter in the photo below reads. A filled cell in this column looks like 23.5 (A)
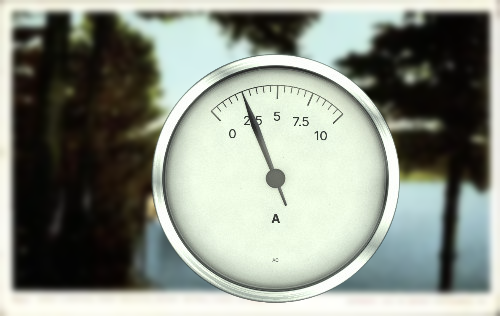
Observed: 2.5 (A)
